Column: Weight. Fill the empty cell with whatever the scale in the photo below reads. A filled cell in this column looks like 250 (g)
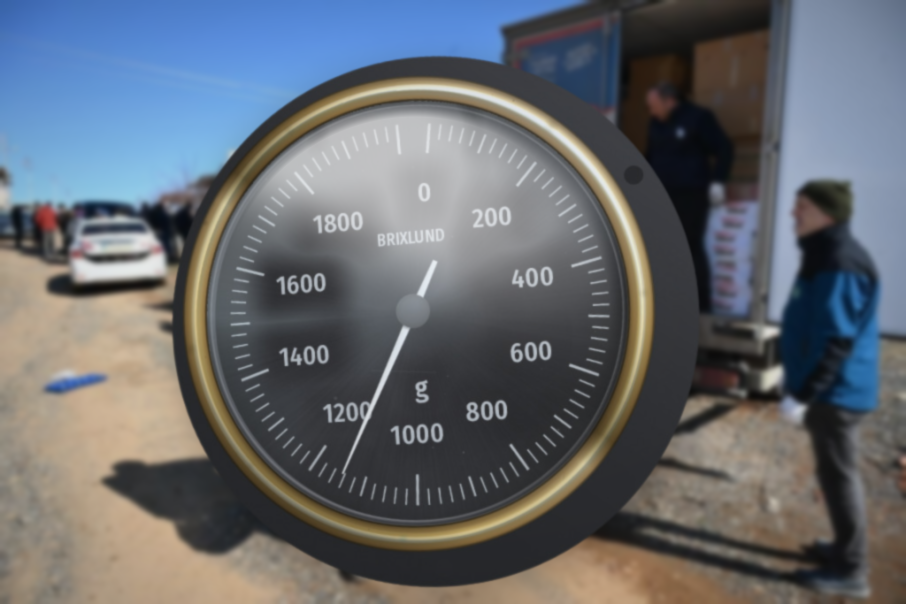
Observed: 1140 (g)
